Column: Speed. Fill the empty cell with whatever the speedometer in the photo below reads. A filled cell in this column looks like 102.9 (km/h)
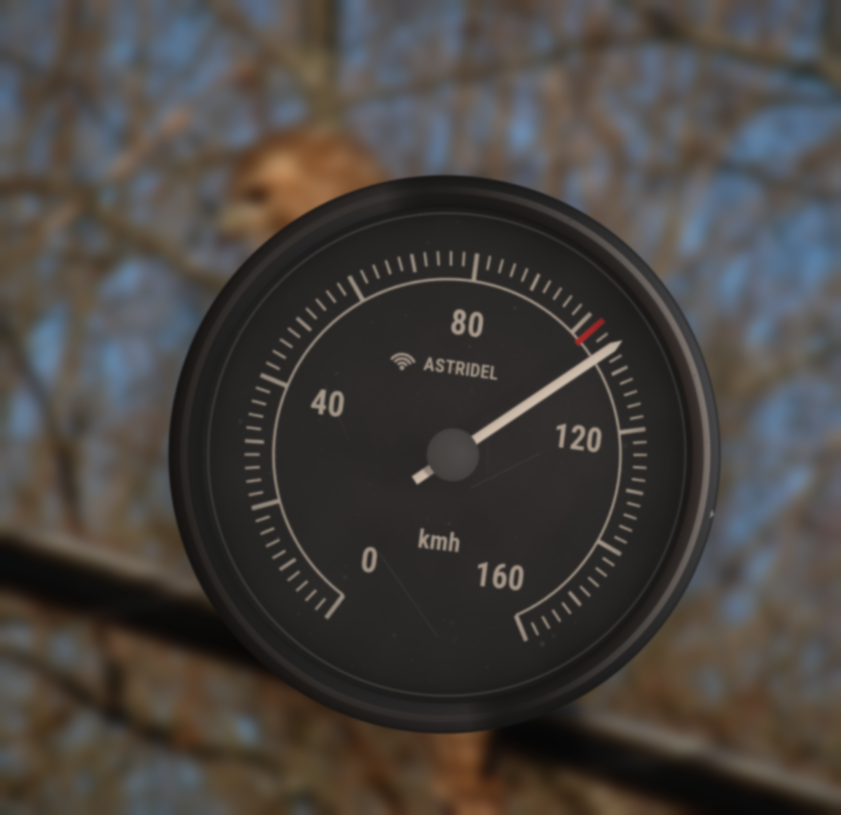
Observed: 106 (km/h)
